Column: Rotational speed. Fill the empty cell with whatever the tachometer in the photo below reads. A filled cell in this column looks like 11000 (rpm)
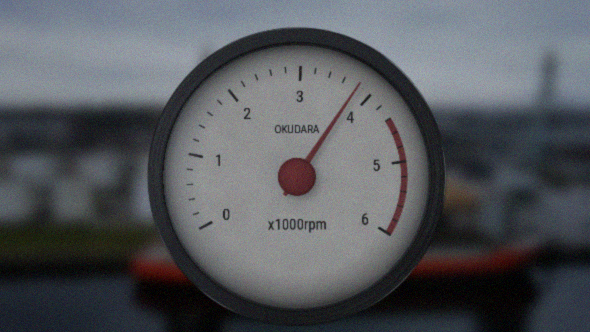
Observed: 3800 (rpm)
